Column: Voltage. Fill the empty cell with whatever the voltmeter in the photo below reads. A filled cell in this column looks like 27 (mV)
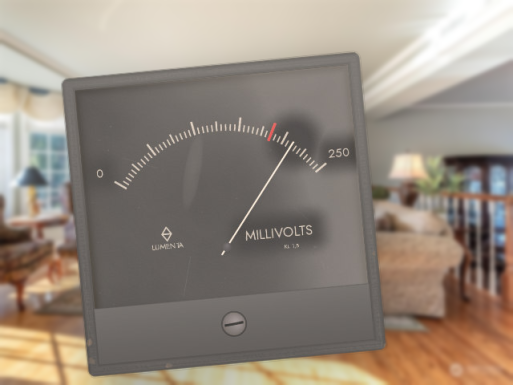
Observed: 210 (mV)
